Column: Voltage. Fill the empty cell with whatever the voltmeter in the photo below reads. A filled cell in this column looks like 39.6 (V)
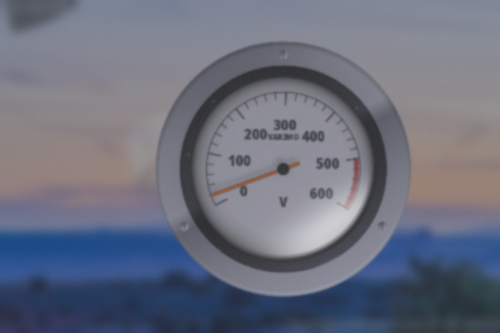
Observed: 20 (V)
